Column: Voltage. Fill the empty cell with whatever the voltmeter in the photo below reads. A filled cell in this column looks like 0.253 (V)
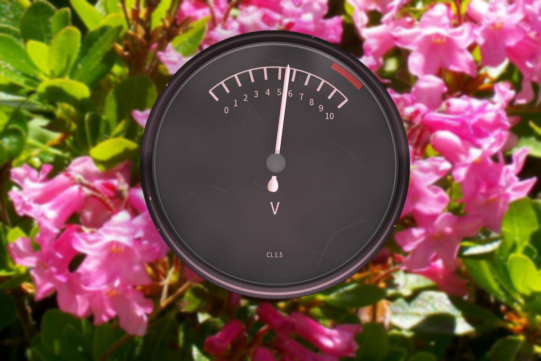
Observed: 5.5 (V)
